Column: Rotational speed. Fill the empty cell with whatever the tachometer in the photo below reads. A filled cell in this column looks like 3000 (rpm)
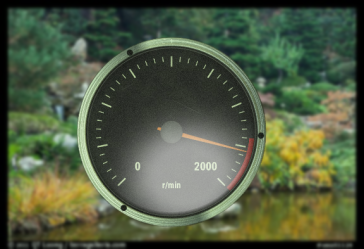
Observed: 1775 (rpm)
